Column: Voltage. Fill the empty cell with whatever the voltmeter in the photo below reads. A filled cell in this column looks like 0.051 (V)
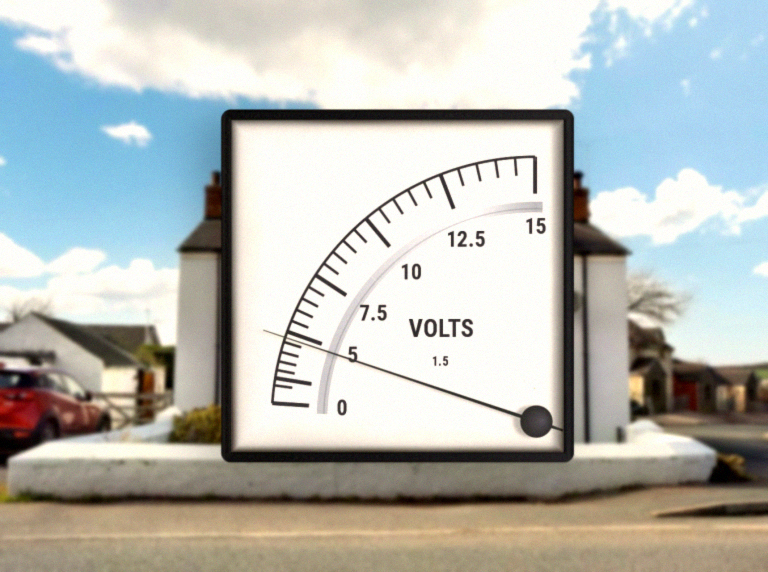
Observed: 4.75 (V)
